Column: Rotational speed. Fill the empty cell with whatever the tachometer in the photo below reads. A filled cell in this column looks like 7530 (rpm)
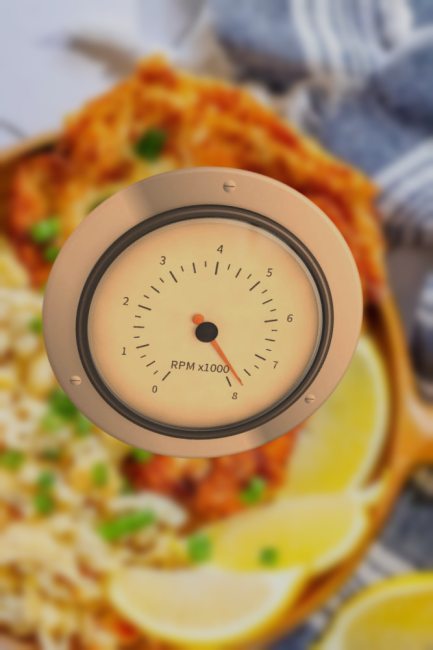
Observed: 7750 (rpm)
